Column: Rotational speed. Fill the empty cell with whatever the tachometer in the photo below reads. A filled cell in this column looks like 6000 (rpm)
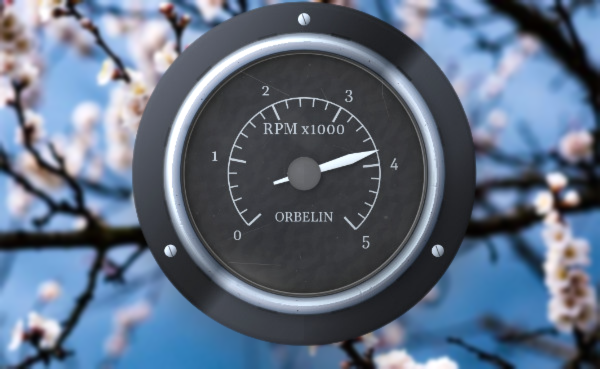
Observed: 3800 (rpm)
